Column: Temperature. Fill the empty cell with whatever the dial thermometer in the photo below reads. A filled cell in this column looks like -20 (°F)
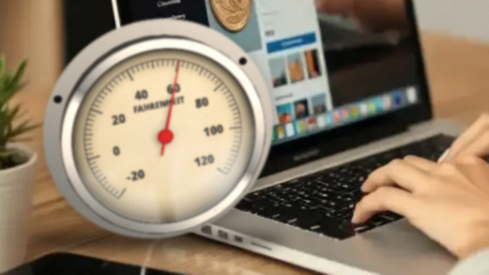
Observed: 60 (°F)
